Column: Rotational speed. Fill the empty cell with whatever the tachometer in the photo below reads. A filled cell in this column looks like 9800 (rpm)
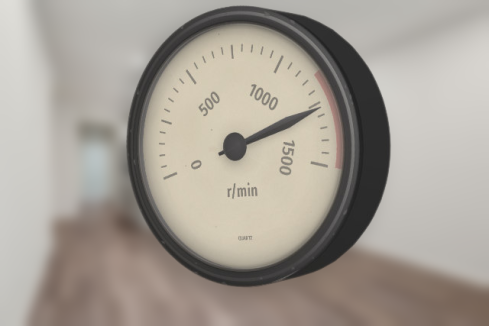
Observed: 1275 (rpm)
